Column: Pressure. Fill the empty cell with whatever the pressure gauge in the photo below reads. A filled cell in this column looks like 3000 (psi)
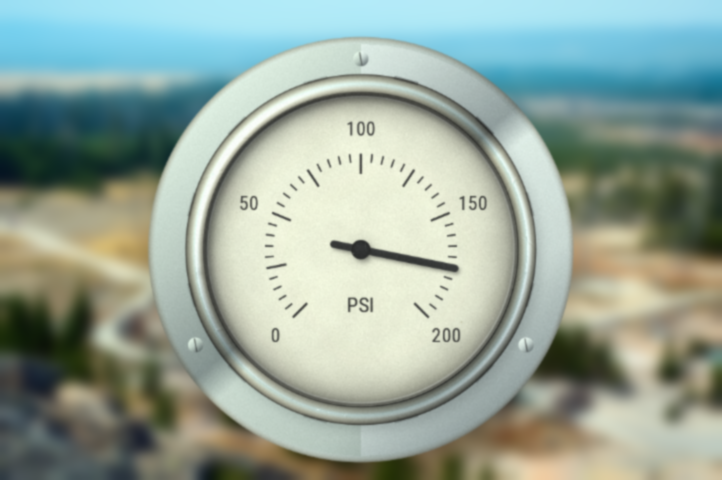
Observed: 175 (psi)
